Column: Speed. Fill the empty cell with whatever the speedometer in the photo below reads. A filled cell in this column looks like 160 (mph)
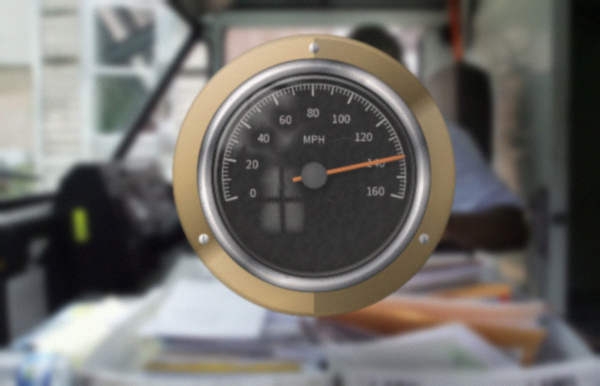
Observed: 140 (mph)
